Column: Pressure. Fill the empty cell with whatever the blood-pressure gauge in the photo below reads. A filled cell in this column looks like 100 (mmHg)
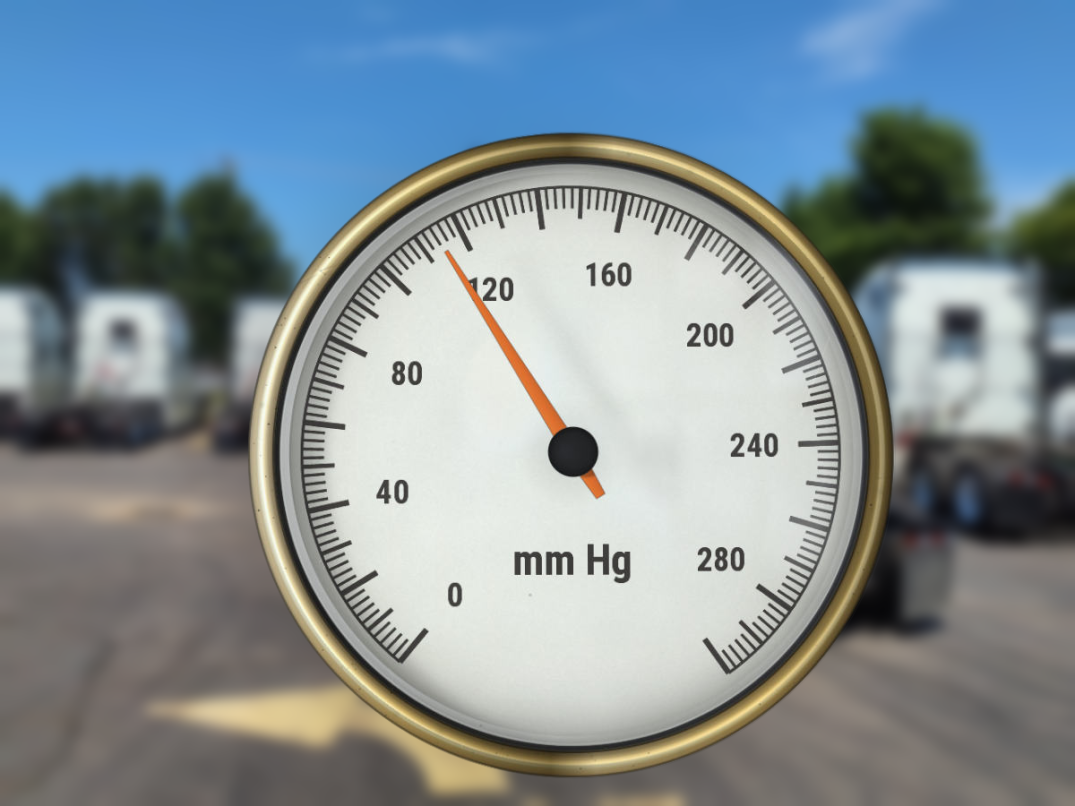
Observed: 114 (mmHg)
